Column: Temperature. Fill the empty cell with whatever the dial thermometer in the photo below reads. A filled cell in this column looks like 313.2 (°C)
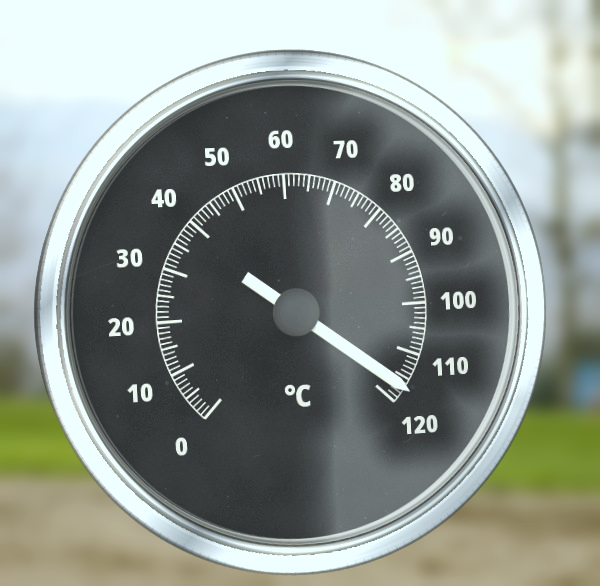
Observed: 117 (°C)
